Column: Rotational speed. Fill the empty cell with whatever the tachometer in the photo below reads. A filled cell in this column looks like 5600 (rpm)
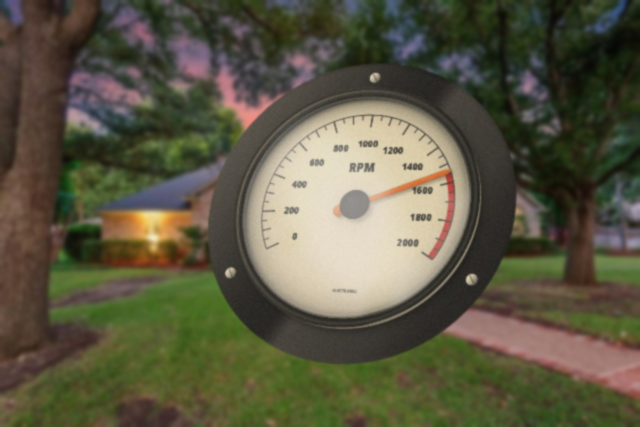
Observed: 1550 (rpm)
